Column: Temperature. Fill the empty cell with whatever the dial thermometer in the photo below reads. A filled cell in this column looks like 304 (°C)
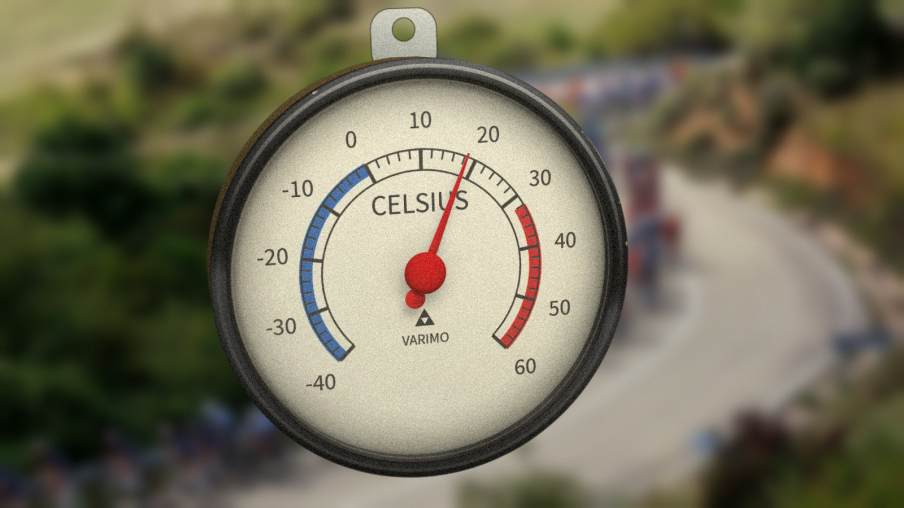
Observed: 18 (°C)
